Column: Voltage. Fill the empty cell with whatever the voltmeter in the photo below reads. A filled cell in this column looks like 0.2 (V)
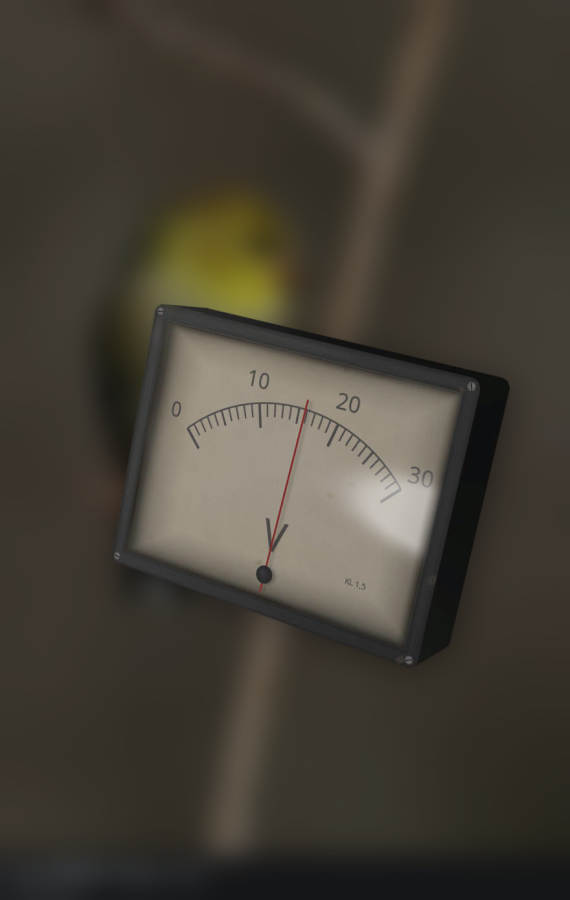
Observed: 16 (V)
